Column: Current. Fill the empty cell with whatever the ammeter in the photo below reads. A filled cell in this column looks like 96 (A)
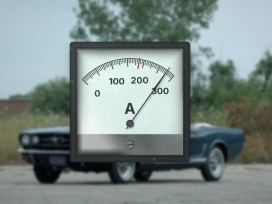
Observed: 275 (A)
